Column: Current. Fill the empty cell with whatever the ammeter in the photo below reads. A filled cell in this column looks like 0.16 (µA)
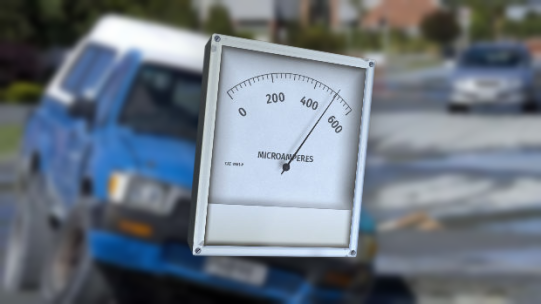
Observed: 500 (µA)
